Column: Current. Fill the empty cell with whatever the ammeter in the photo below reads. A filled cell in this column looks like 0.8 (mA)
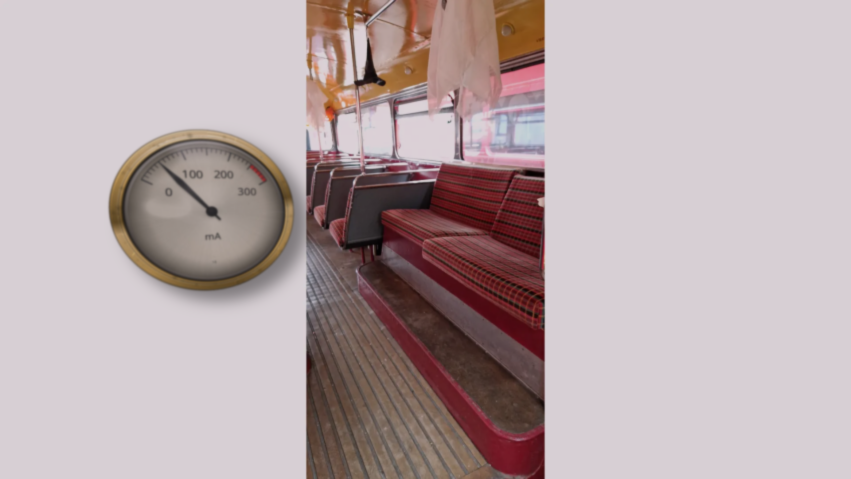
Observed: 50 (mA)
